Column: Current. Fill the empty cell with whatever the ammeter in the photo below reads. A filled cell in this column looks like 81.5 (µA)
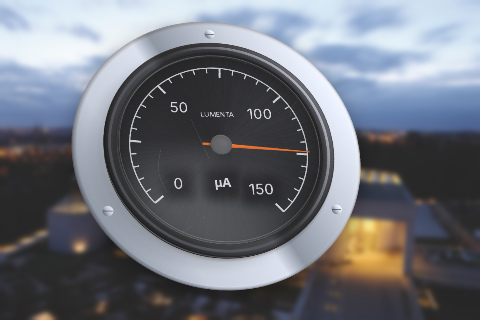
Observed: 125 (µA)
